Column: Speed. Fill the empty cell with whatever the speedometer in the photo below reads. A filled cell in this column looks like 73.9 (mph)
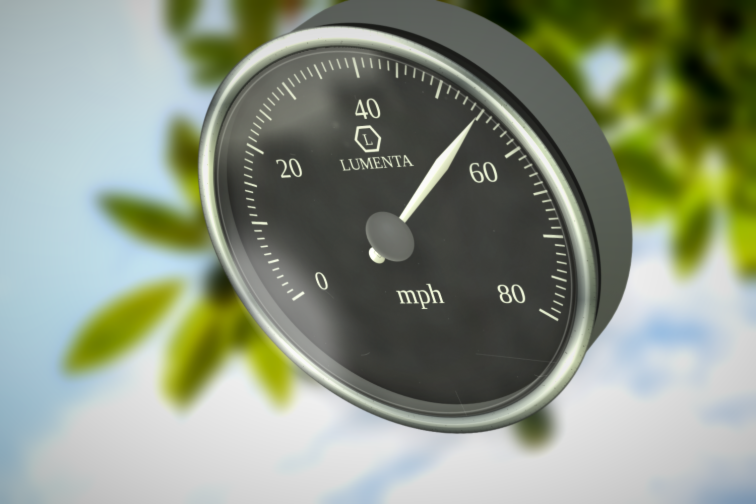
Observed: 55 (mph)
